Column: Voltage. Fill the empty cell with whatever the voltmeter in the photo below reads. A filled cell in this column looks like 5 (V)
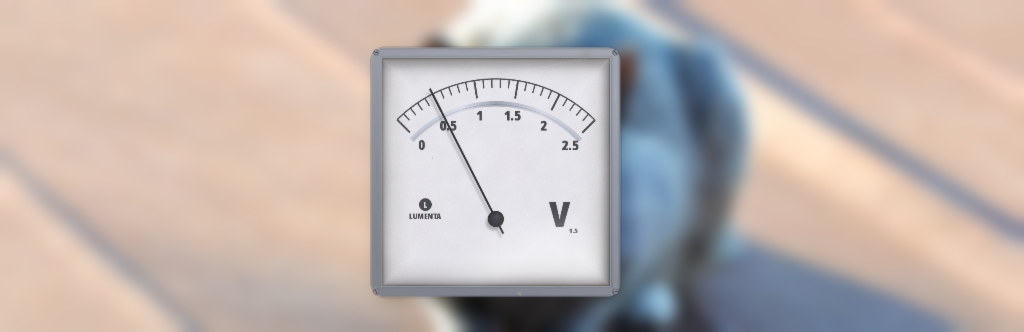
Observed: 0.5 (V)
